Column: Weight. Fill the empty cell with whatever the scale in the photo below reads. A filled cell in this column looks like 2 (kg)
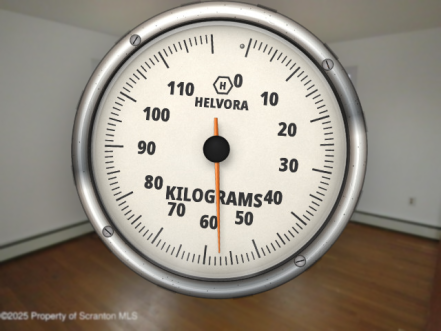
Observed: 57 (kg)
